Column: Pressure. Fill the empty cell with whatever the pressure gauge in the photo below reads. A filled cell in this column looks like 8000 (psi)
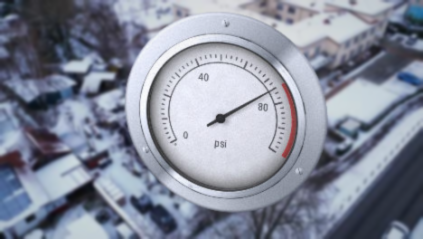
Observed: 74 (psi)
